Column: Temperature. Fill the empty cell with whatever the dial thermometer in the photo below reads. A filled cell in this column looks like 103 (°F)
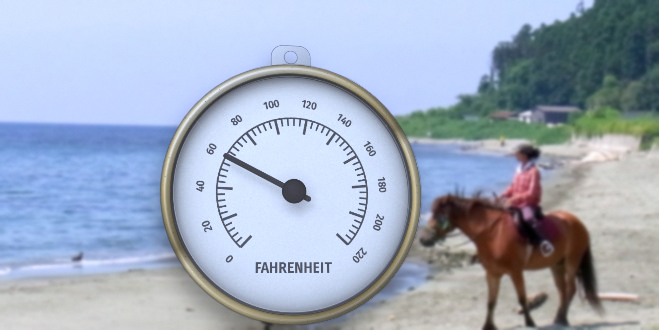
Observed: 60 (°F)
